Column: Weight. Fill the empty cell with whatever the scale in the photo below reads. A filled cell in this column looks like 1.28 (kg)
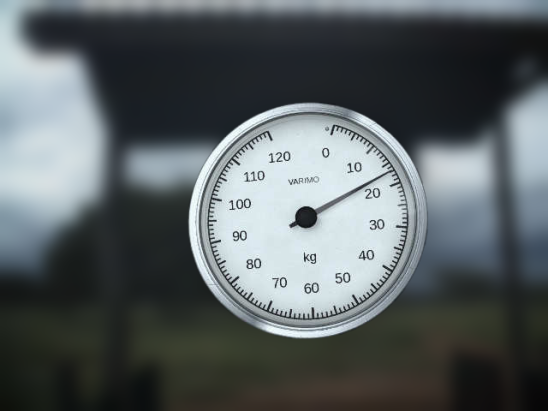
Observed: 17 (kg)
